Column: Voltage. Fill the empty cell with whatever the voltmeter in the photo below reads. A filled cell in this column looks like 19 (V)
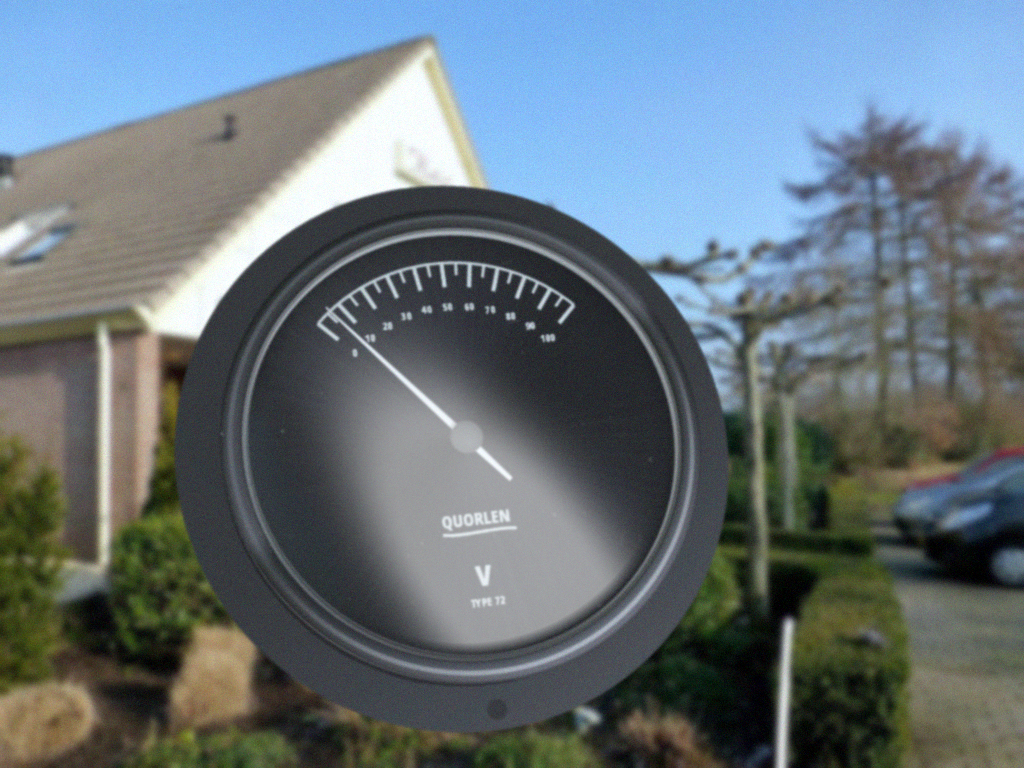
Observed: 5 (V)
